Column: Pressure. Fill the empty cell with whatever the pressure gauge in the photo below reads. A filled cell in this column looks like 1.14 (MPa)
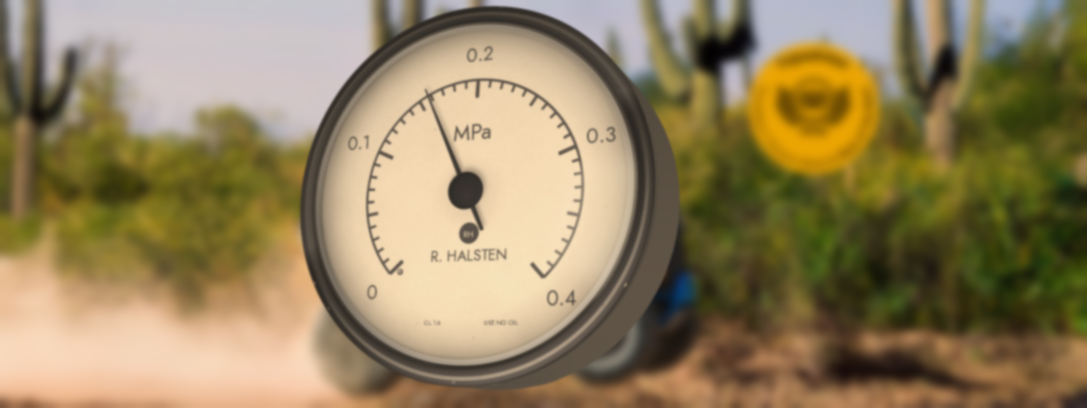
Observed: 0.16 (MPa)
